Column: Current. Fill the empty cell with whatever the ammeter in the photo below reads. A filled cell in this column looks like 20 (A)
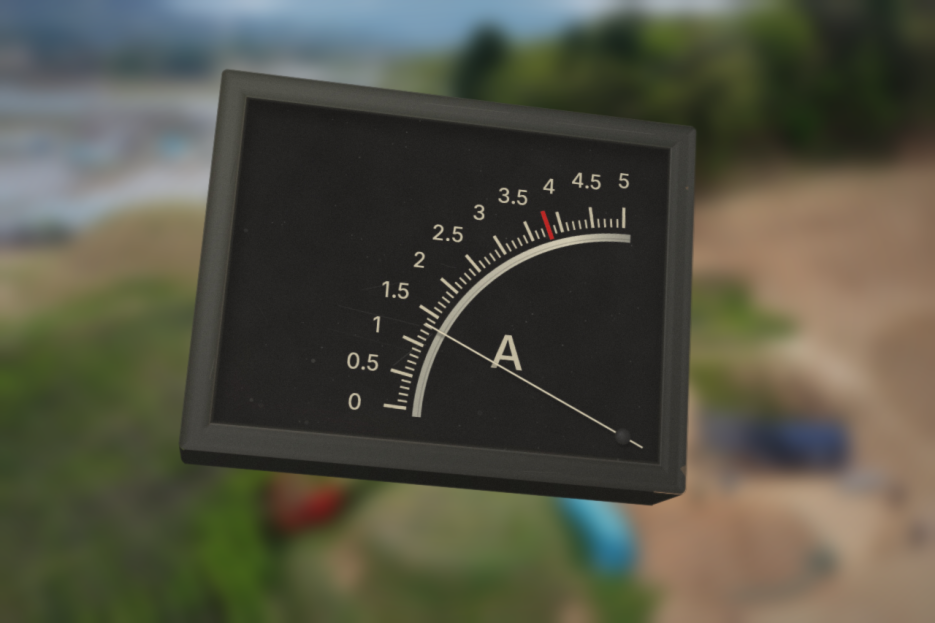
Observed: 1.3 (A)
